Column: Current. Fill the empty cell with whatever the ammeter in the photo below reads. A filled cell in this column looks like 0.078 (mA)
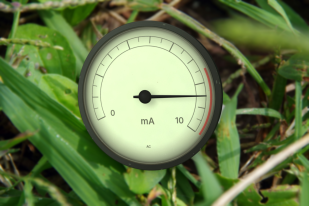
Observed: 8.5 (mA)
